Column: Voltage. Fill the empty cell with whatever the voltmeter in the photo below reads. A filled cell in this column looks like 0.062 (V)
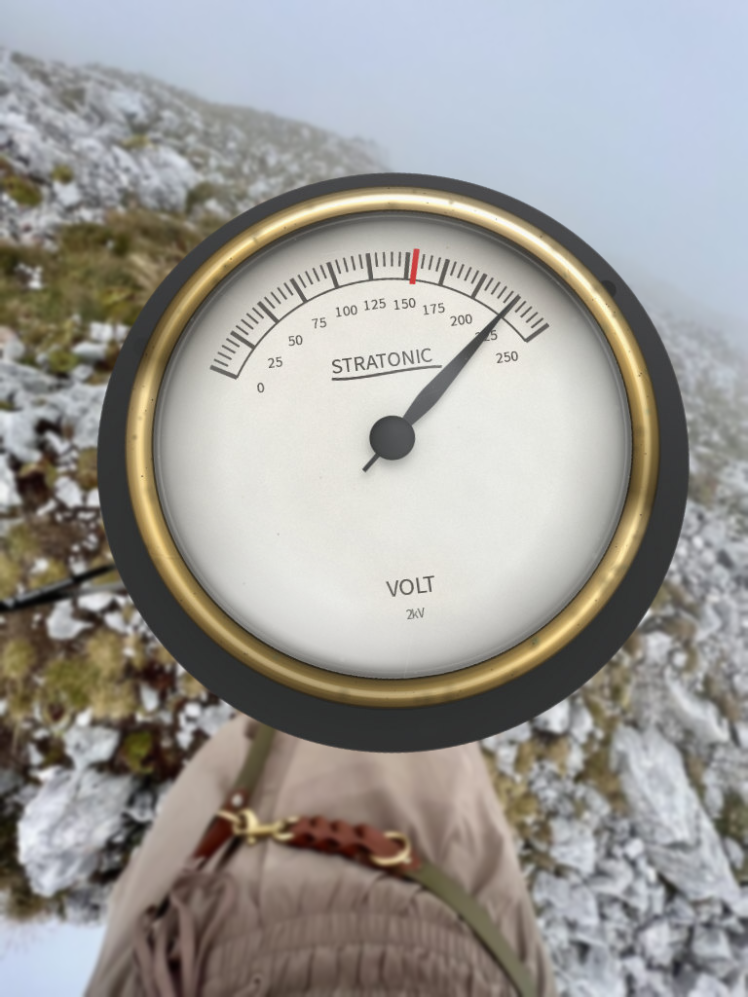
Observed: 225 (V)
